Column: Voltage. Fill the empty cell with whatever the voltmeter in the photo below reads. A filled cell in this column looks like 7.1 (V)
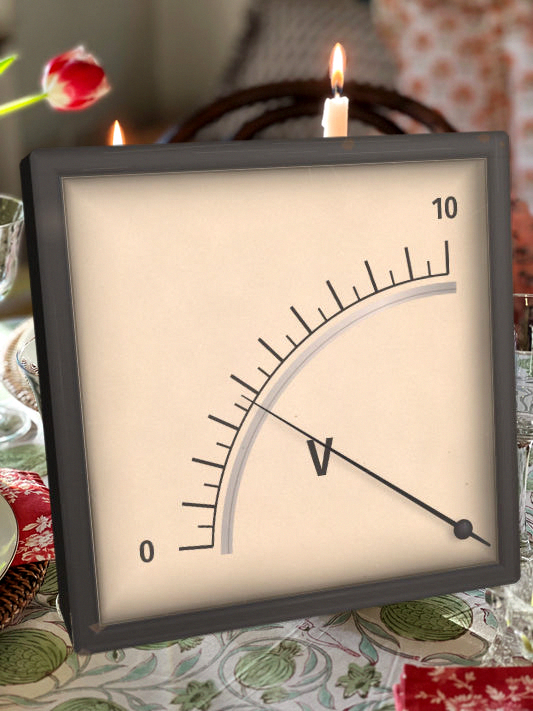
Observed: 3.75 (V)
